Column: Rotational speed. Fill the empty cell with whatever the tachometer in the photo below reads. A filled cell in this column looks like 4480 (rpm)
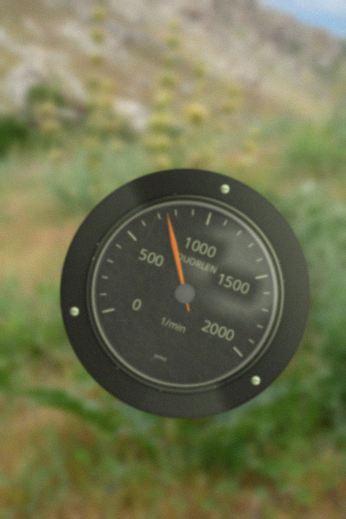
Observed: 750 (rpm)
